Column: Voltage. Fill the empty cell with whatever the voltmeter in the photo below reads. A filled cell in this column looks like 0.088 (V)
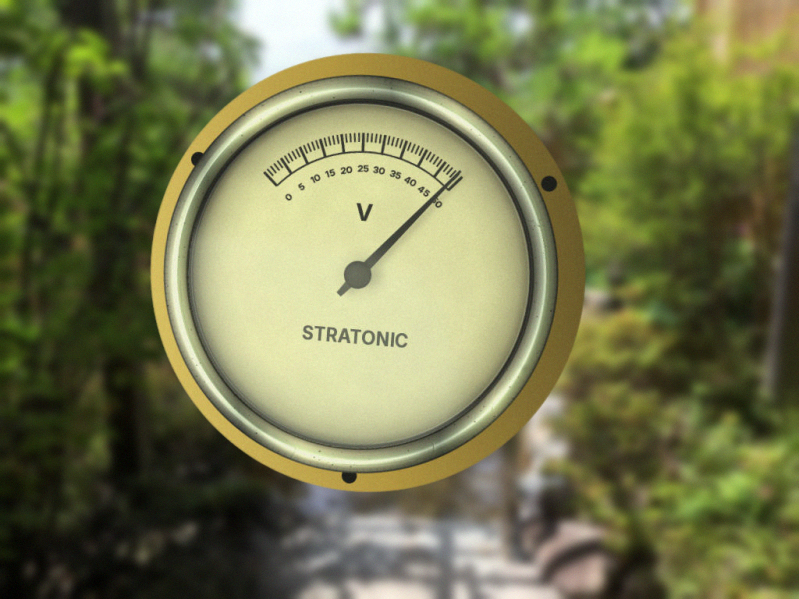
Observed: 49 (V)
